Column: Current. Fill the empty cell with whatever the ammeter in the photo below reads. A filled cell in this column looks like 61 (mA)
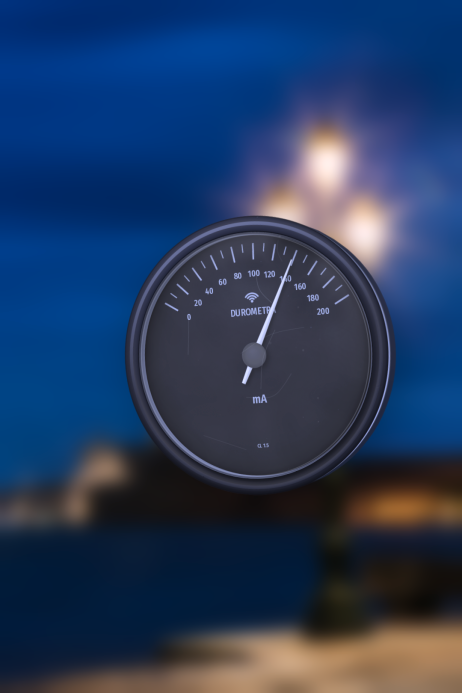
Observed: 140 (mA)
